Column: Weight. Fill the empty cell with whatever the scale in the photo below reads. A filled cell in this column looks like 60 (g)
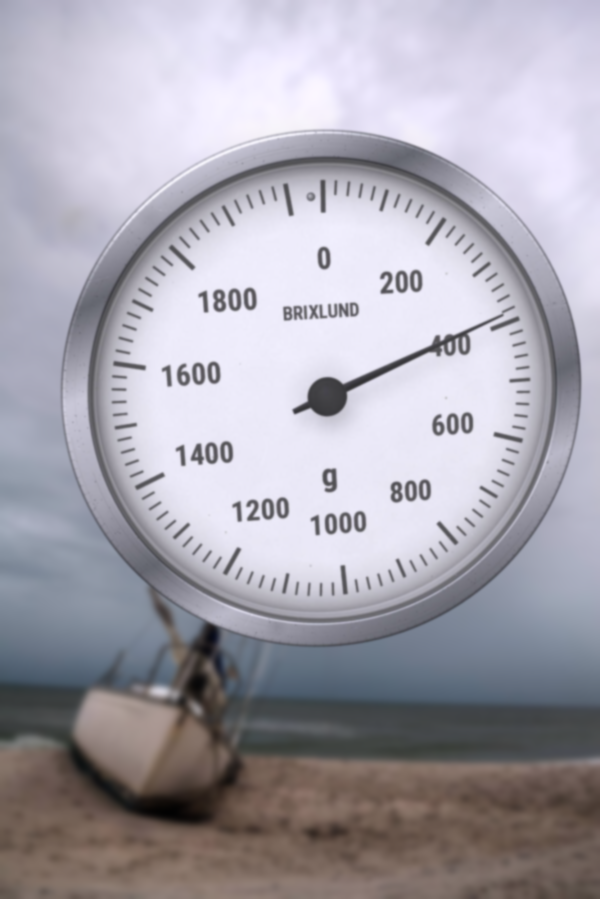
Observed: 380 (g)
